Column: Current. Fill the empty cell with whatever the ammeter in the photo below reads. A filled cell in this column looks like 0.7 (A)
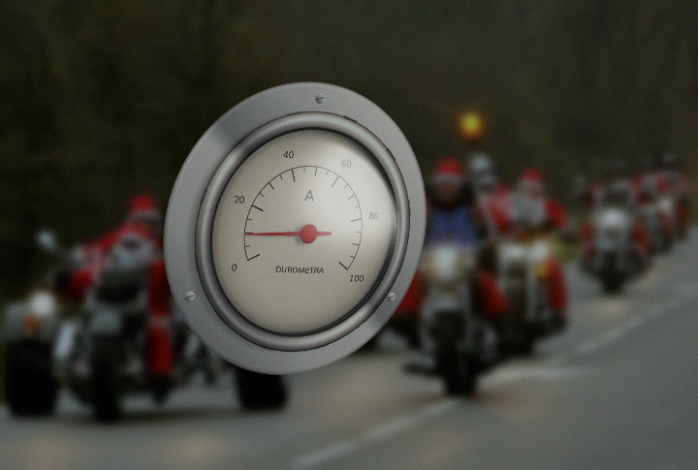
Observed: 10 (A)
